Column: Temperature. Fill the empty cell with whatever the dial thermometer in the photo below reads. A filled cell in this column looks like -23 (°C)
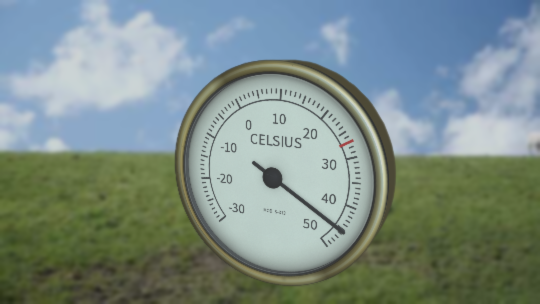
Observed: 45 (°C)
